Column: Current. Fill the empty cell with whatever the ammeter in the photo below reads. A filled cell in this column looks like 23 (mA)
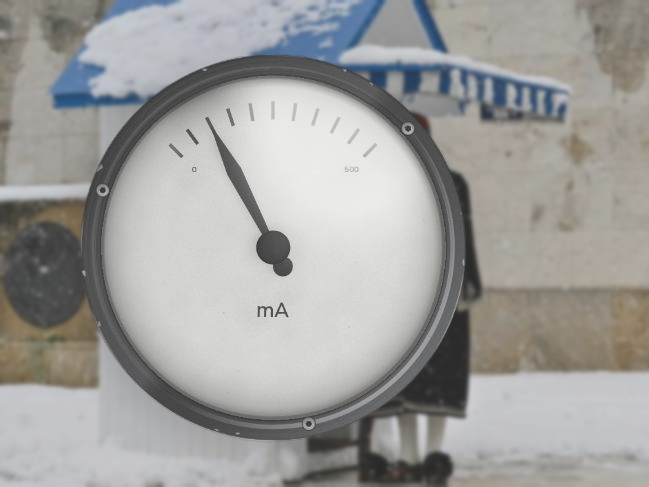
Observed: 100 (mA)
